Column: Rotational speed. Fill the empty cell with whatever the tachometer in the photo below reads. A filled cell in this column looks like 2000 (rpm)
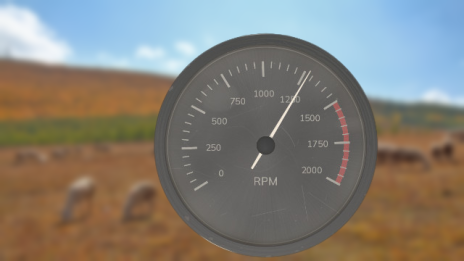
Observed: 1275 (rpm)
